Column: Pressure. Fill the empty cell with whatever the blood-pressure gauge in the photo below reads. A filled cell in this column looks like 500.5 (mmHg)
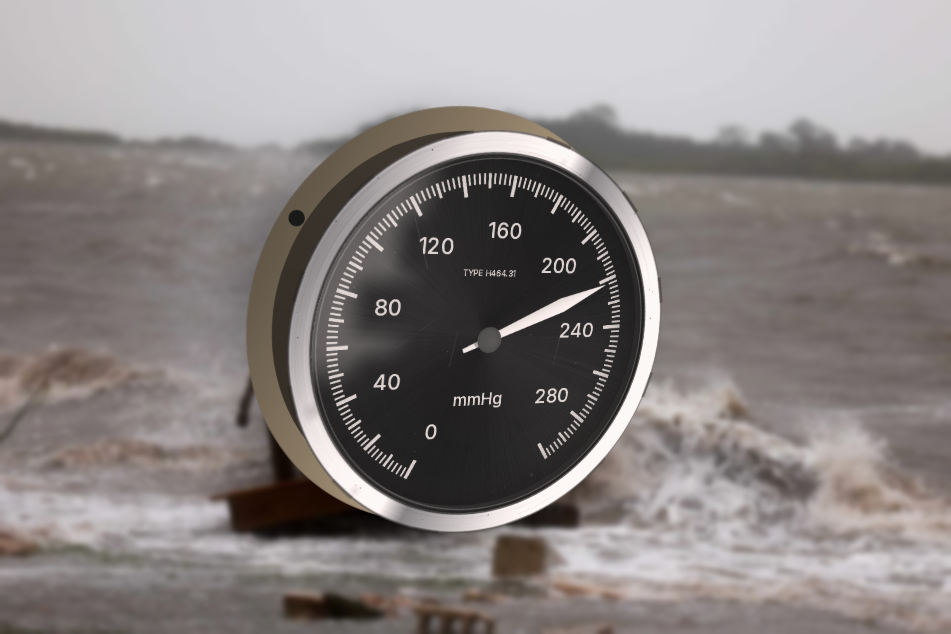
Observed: 220 (mmHg)
